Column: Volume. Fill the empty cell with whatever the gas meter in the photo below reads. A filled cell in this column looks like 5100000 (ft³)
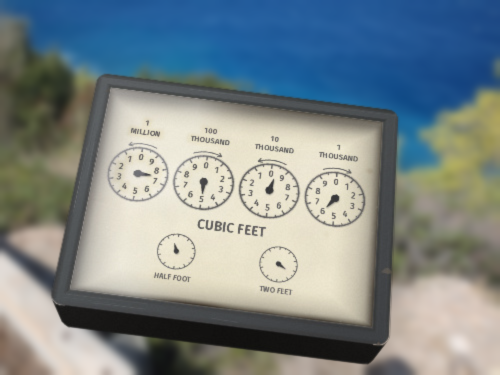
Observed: 749600 (ft³)
